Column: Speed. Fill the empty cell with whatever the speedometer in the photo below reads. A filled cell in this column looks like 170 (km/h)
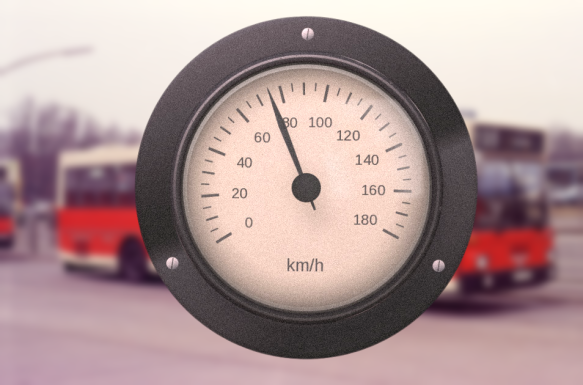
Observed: 75 (km/h)
